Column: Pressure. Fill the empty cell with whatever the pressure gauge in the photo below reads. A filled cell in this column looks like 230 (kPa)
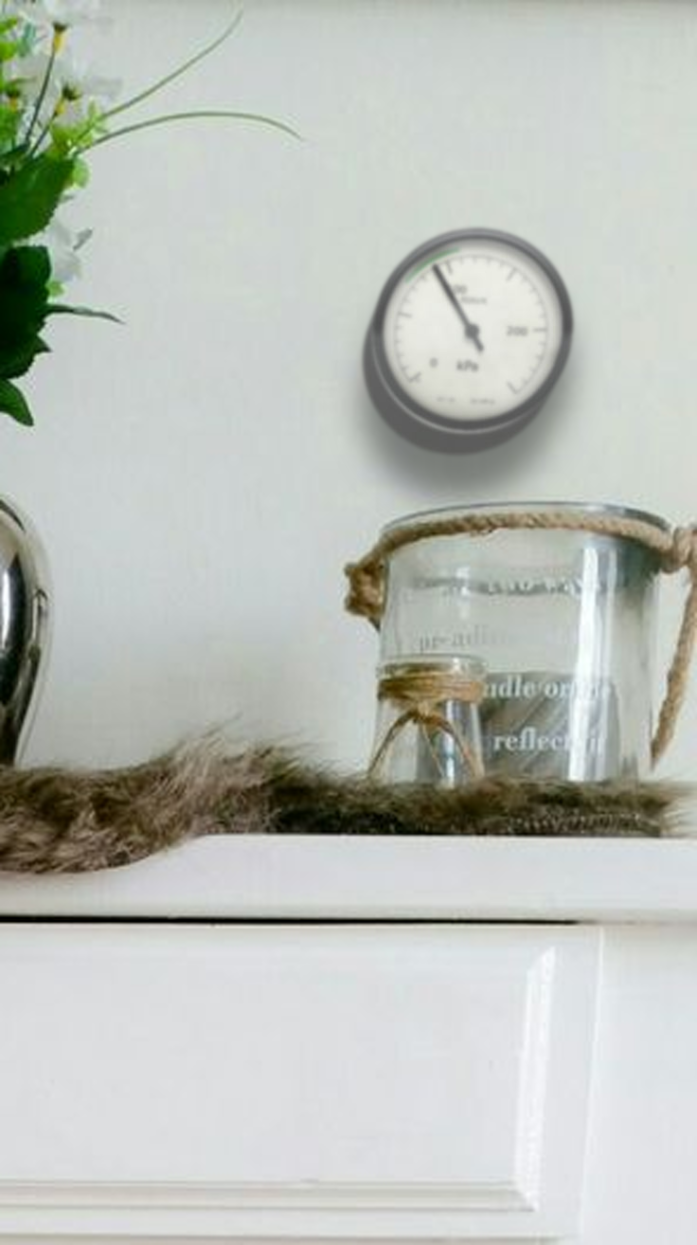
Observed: 90 (kPa)
